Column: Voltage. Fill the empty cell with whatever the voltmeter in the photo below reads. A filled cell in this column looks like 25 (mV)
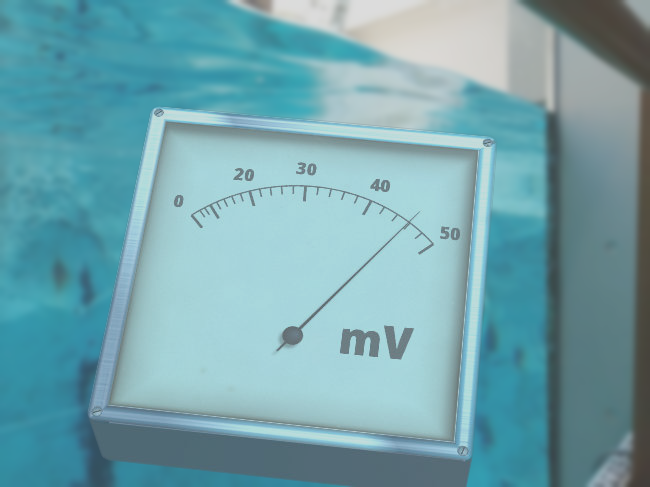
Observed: 46 (mV)
